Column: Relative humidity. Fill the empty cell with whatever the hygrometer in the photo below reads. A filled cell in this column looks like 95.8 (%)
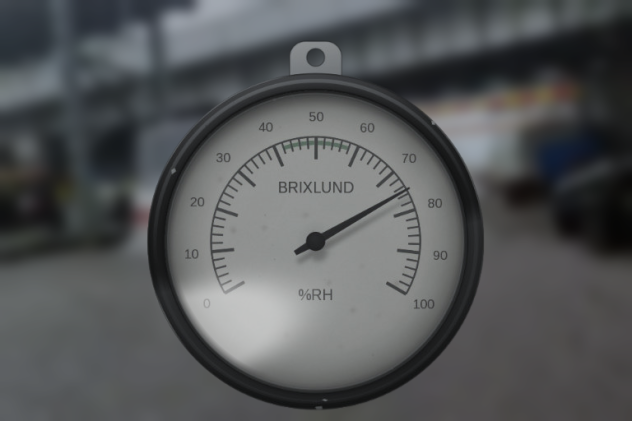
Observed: 75 (%)
